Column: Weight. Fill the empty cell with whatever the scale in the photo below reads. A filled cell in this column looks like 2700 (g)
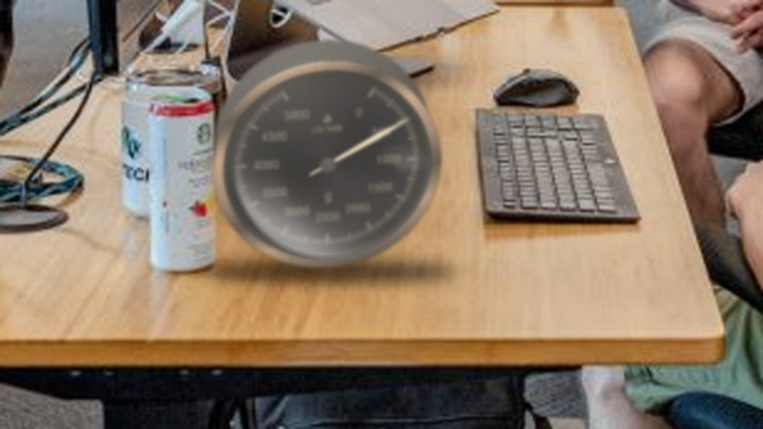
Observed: 500 (g)
